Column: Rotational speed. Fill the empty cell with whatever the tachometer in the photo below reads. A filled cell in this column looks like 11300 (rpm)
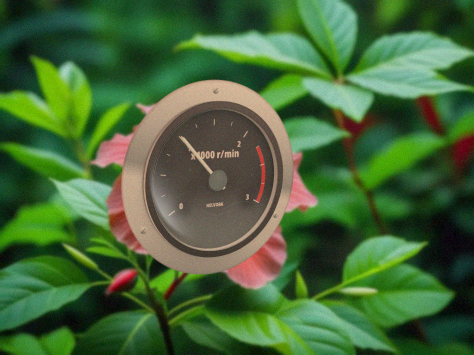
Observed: 1000 (rpm)
